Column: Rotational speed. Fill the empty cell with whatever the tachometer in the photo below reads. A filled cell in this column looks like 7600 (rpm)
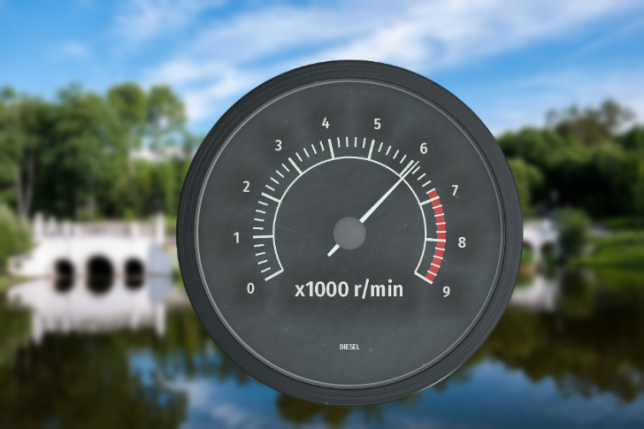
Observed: 6100 (rpm)
